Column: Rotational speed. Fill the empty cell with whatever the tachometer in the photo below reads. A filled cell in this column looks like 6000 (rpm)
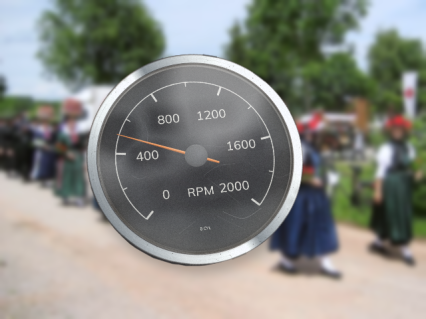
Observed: 500 (rpm)
